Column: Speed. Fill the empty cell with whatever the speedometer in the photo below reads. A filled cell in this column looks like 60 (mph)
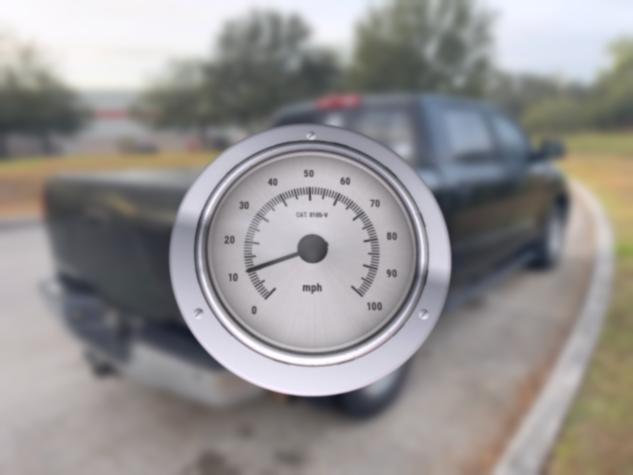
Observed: 10 (mph)
